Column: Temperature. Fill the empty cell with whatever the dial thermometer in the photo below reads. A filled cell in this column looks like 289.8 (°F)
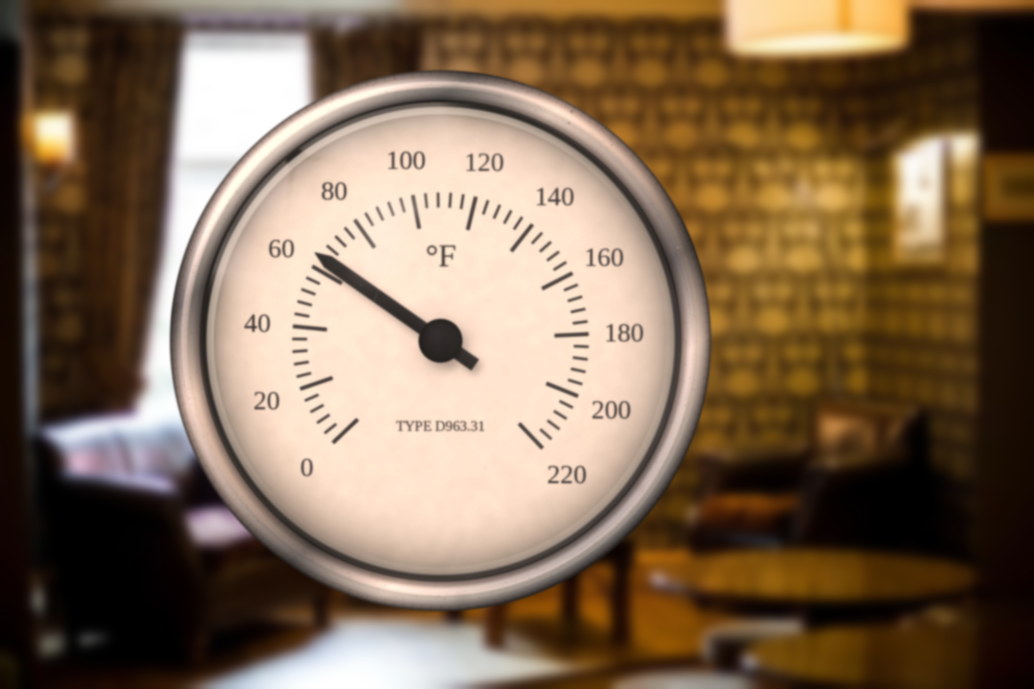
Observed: 64 (°F)
